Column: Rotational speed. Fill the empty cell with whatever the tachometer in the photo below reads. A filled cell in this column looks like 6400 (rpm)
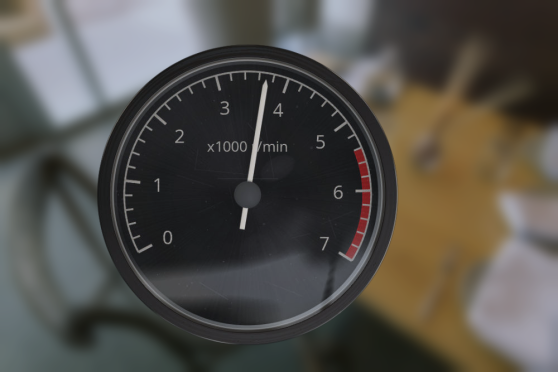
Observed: 3700 (rpm)
